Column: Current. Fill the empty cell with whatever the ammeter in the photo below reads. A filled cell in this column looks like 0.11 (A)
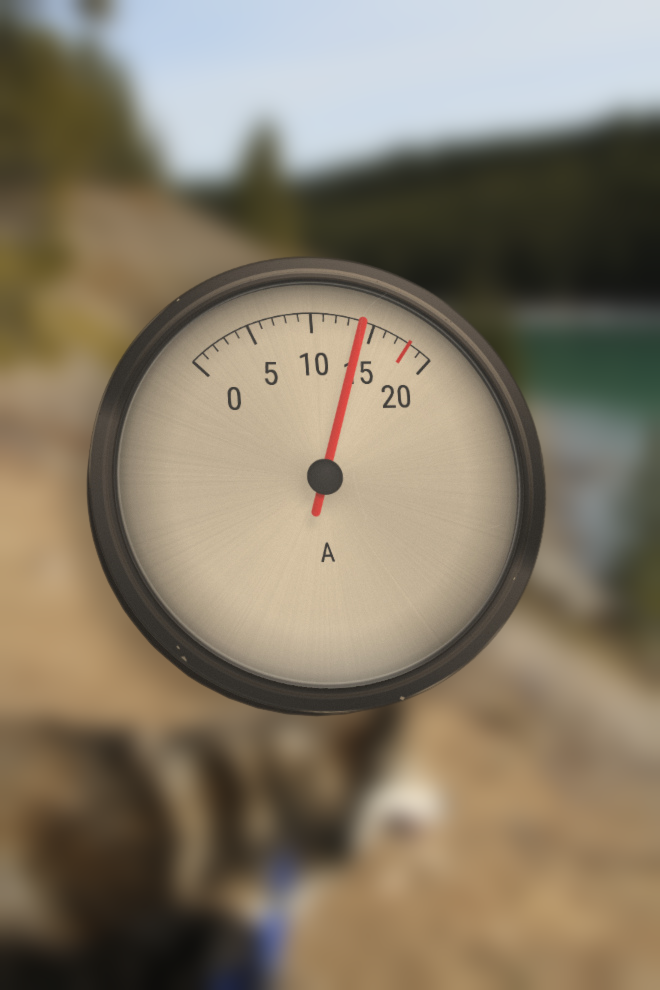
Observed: 14 (A)
